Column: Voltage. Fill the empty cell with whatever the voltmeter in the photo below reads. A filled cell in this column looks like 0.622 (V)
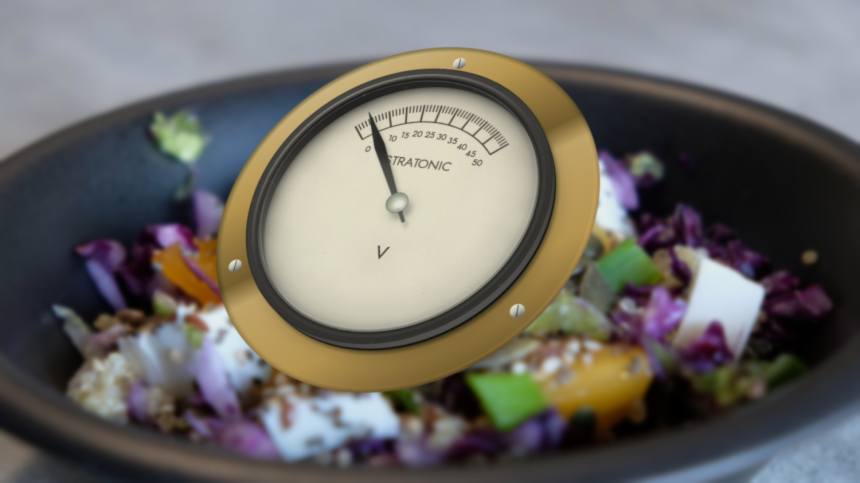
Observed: 5 (V)
